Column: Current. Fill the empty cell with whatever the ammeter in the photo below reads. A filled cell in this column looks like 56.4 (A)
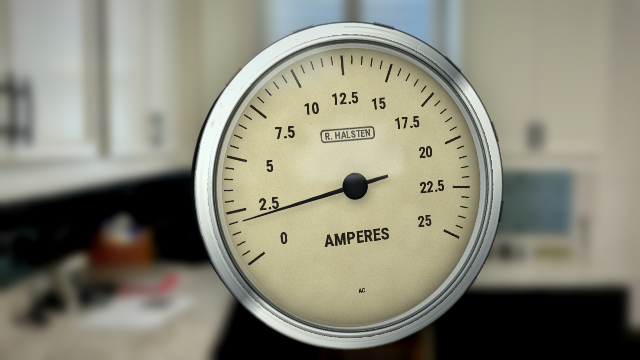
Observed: 2 (A)
